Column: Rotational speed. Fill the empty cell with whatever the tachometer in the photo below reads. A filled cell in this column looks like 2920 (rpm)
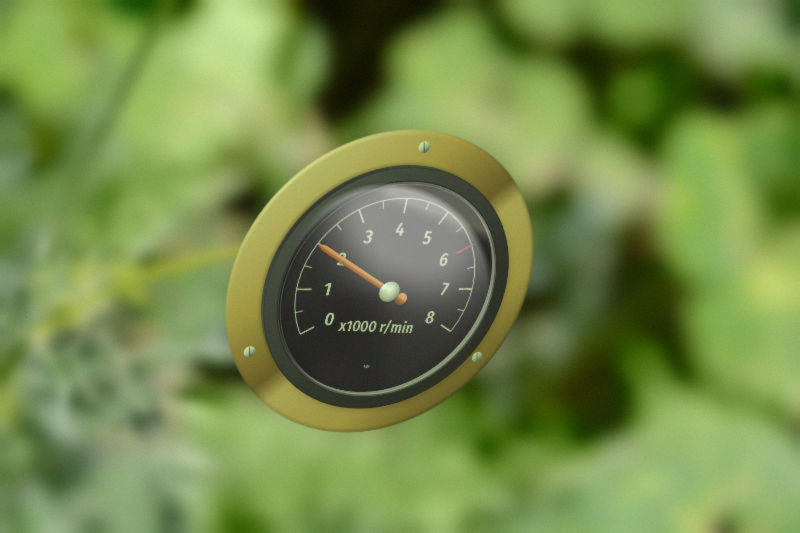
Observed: 2000 (rpm)
